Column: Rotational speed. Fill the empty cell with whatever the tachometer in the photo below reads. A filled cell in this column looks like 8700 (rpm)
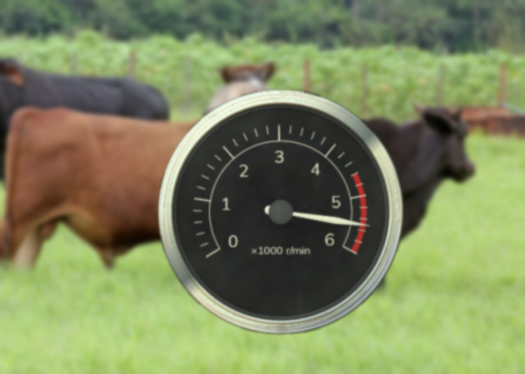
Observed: 5500 (rpm)
